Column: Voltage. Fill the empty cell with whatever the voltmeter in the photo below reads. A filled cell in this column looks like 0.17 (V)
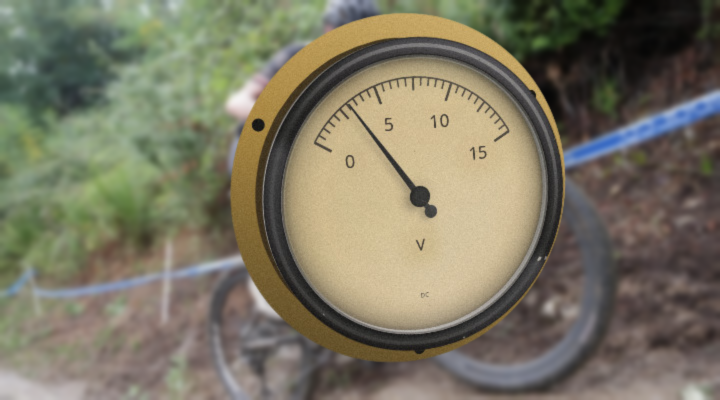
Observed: 3 (V)
